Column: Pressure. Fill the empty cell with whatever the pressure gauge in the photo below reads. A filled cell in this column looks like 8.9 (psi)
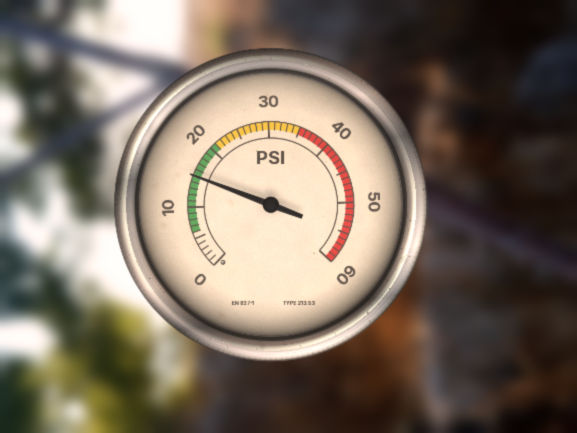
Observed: 15 (psi)
